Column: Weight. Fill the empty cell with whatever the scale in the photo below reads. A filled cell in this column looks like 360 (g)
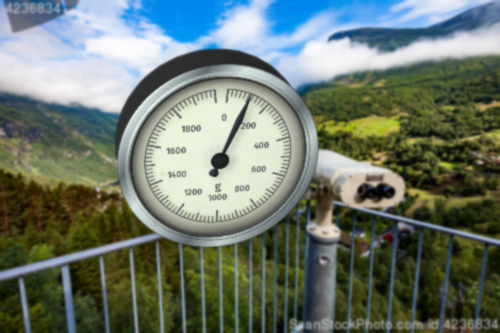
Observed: 100 (g)
